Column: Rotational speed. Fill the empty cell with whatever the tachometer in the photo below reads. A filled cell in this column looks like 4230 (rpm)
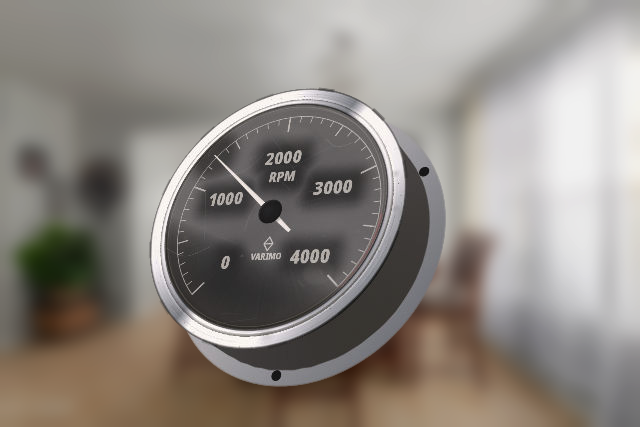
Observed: 1300 (rpm)
